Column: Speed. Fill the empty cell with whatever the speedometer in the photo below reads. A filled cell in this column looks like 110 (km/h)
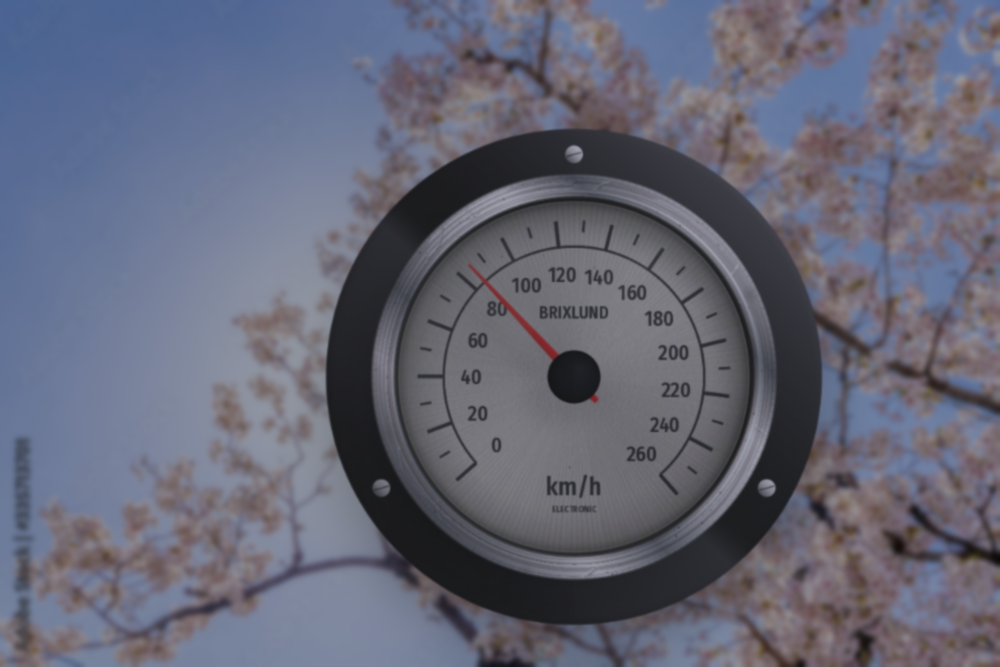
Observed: 85 (km/h)
